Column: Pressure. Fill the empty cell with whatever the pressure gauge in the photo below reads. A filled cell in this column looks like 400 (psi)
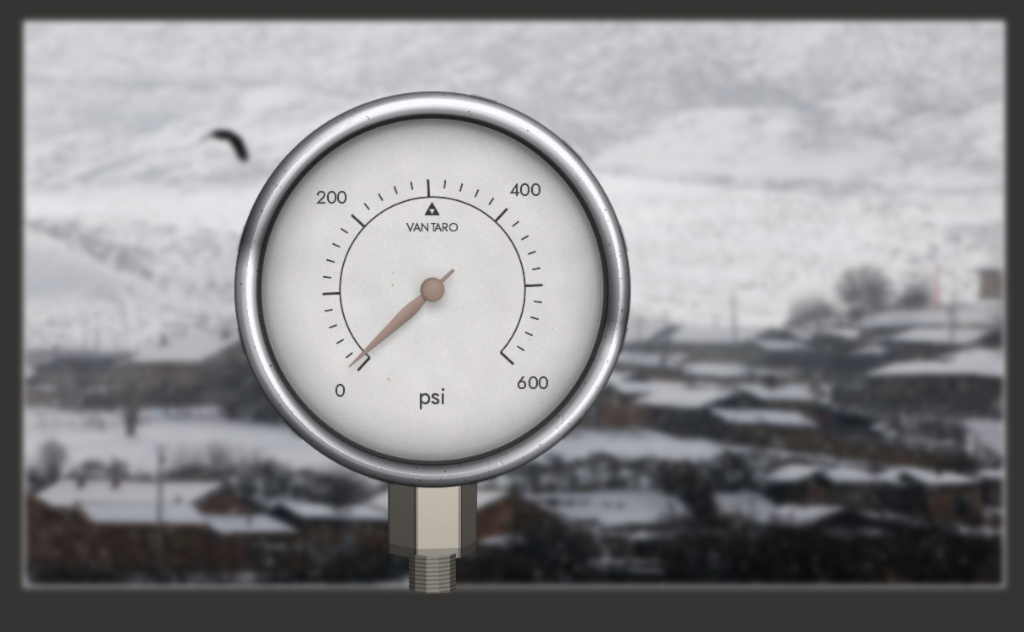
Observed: 10 (psi)
